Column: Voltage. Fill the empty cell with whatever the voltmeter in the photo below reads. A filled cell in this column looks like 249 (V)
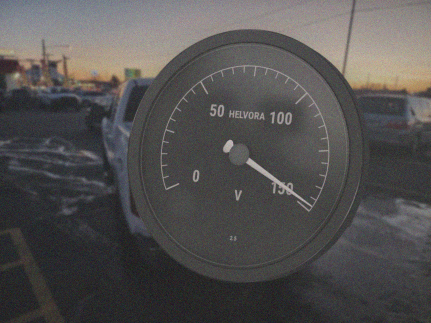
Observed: 147.5 (V)
